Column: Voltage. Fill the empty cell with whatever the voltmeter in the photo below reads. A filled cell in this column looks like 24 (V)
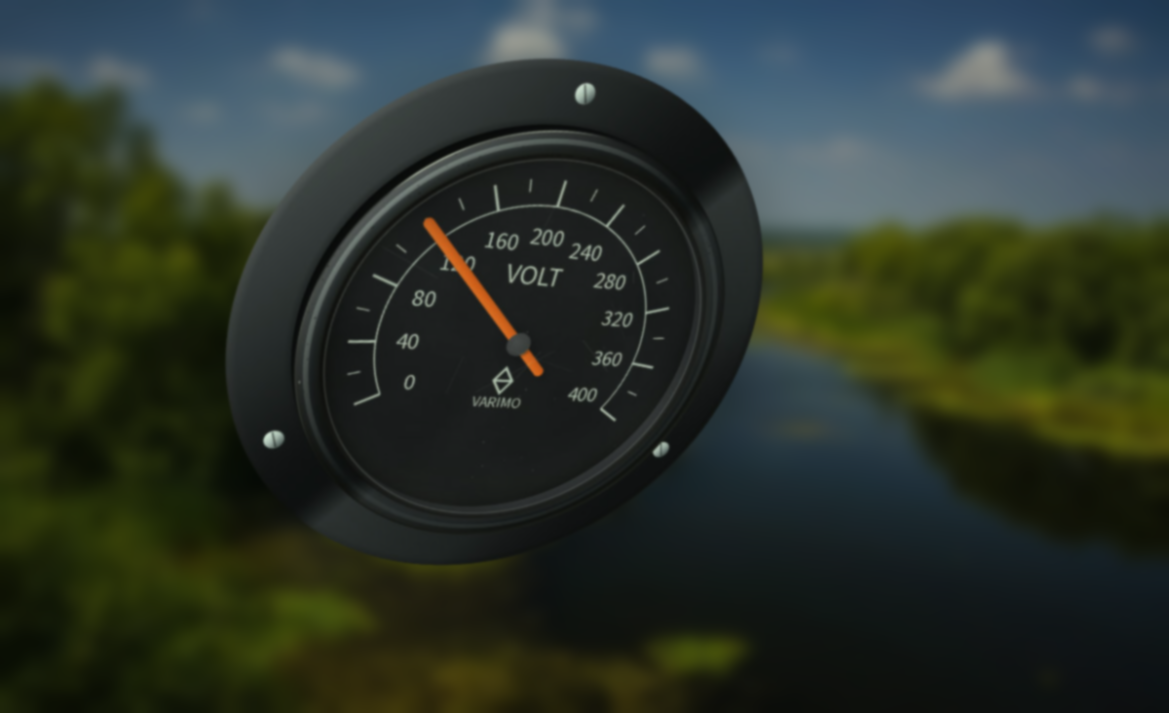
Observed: 120 (V)
